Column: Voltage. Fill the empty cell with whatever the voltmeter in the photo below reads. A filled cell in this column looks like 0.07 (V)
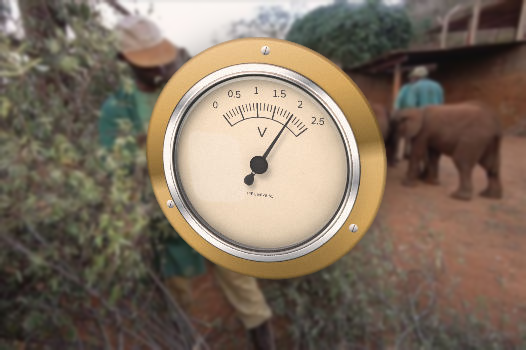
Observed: 2 (V)
